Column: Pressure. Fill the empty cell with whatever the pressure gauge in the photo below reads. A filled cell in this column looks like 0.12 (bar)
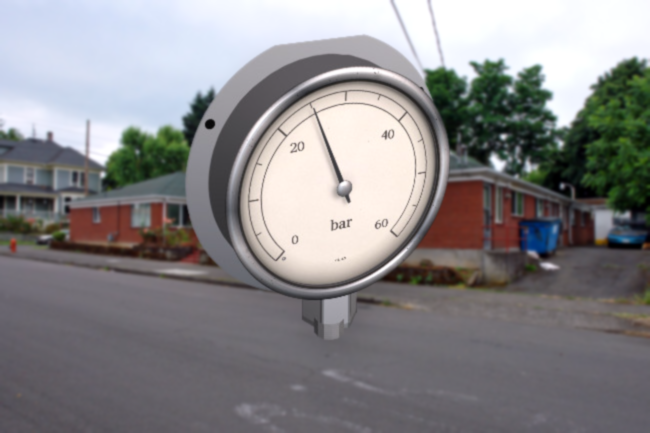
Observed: 25 (bar)
